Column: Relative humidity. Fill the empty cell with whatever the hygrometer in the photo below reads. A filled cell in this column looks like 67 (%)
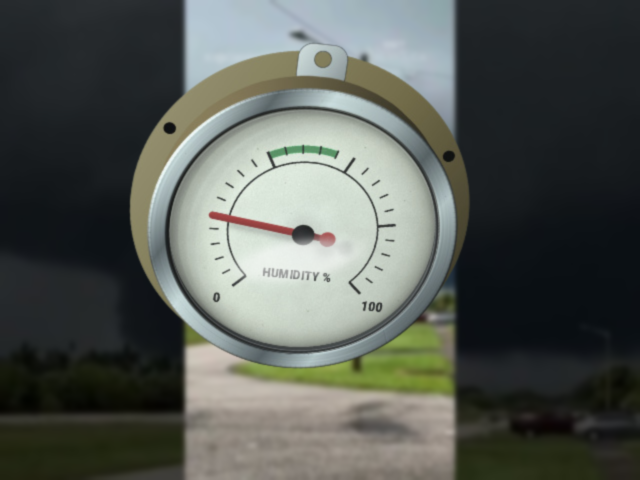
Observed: 20 (%)
